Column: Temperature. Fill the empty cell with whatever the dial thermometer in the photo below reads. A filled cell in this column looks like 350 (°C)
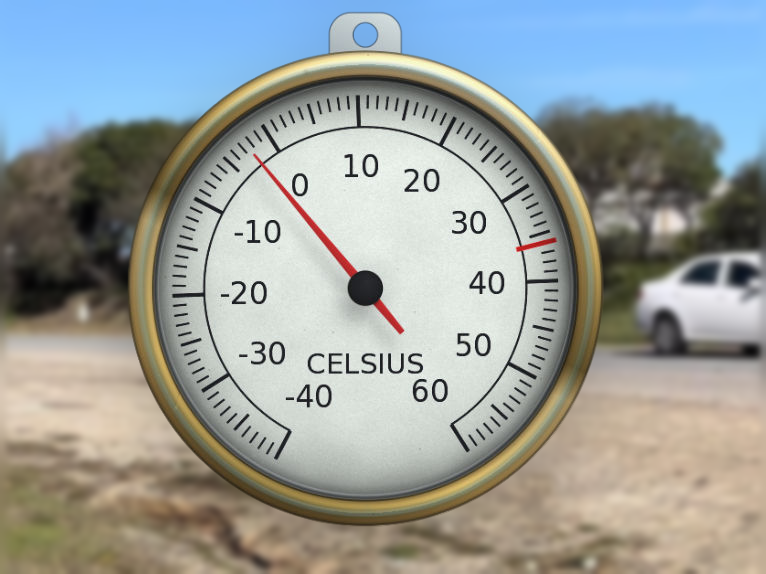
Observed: -2.5 (°C)
